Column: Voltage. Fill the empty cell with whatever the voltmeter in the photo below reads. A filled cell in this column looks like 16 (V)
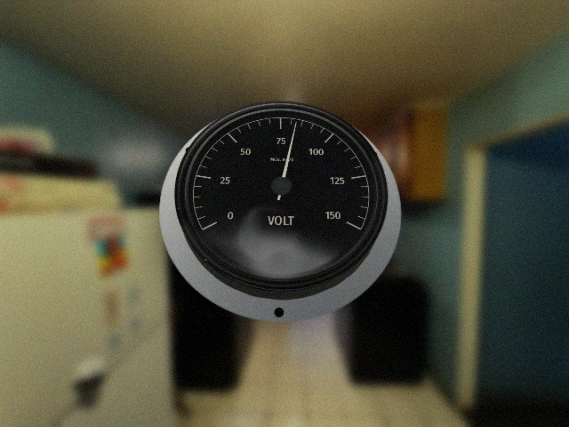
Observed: 82.5 (V)
